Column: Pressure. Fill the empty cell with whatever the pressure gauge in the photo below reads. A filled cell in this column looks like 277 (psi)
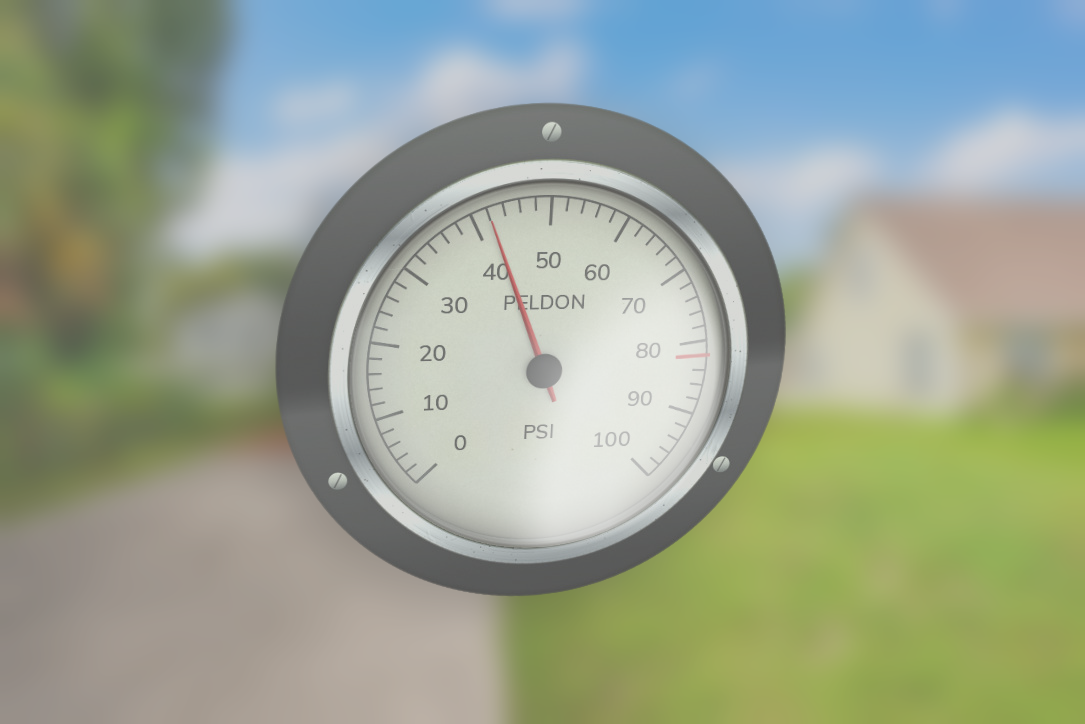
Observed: 42 (psi)
